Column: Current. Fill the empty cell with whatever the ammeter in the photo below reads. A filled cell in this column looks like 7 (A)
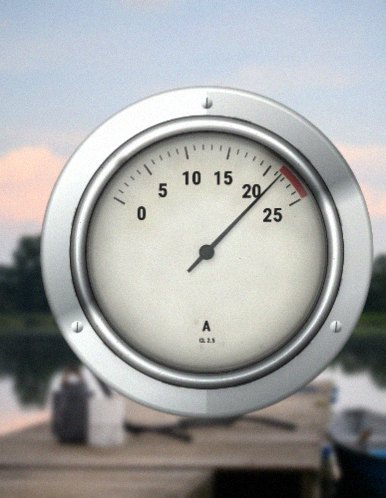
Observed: 21.5 (A)
